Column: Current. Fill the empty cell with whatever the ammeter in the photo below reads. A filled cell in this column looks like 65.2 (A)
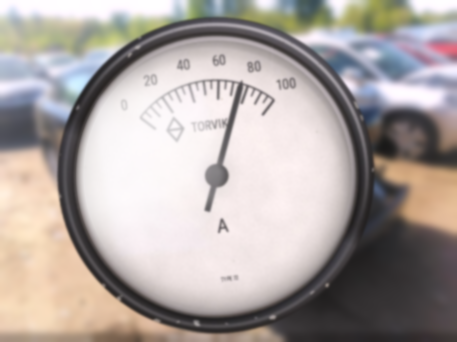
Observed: 75 (A)
